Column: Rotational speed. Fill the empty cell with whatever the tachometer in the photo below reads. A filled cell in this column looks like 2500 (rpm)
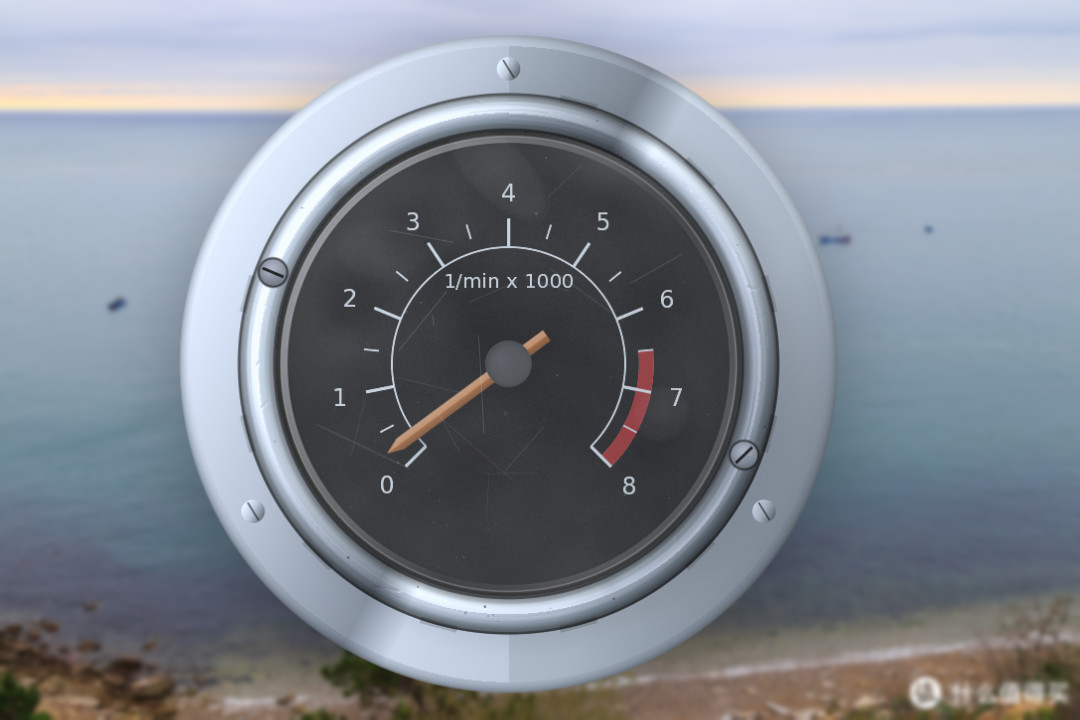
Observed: 250 (rpm)
